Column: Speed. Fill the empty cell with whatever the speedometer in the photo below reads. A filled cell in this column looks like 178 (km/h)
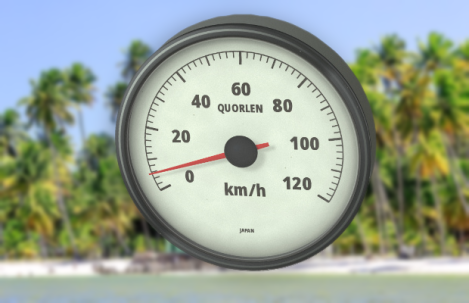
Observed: 6 (km/h)
